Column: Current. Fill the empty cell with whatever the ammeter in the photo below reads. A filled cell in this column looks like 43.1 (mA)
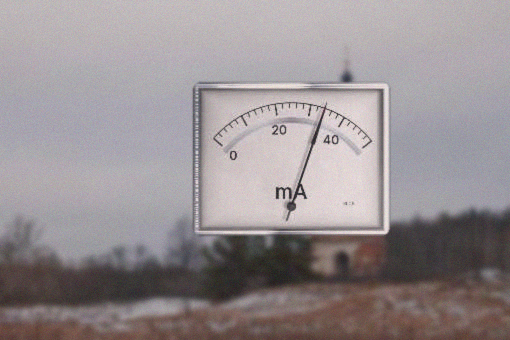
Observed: 34 (mA)
